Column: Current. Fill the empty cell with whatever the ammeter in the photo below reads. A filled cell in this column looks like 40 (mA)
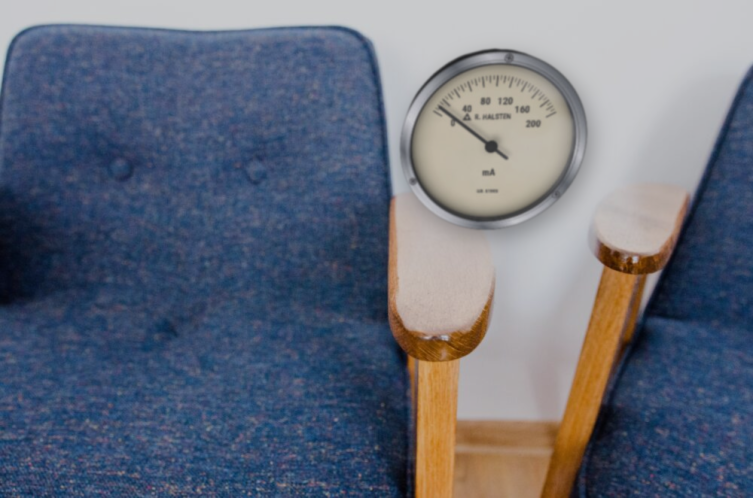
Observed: 10 (mA)
